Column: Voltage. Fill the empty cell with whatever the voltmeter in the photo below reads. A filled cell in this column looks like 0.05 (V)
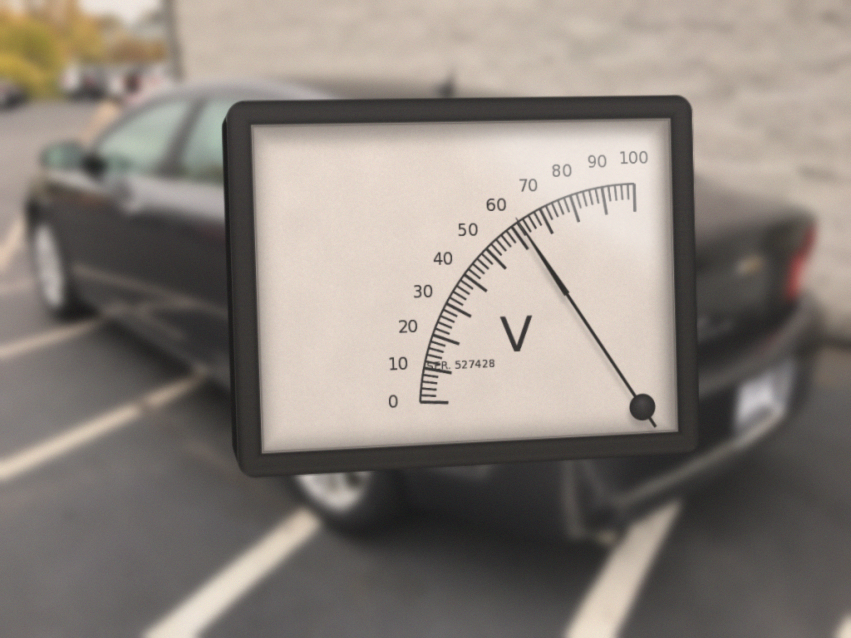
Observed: 62 (V)
